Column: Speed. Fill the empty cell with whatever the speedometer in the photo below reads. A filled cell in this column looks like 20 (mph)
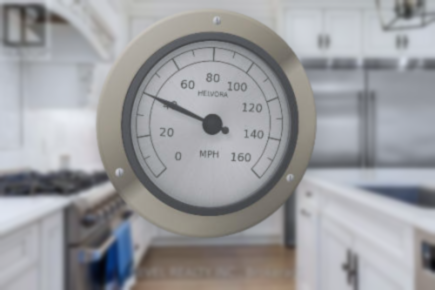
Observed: 40 (mph)
